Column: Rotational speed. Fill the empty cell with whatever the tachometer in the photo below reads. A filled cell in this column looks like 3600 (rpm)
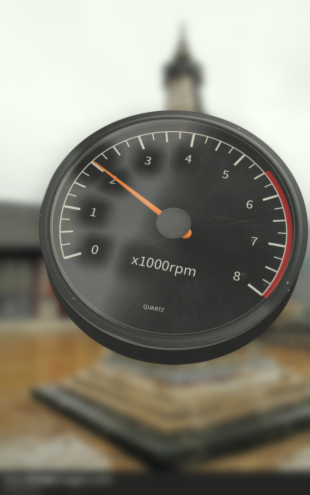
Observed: 2000 (rpm)
